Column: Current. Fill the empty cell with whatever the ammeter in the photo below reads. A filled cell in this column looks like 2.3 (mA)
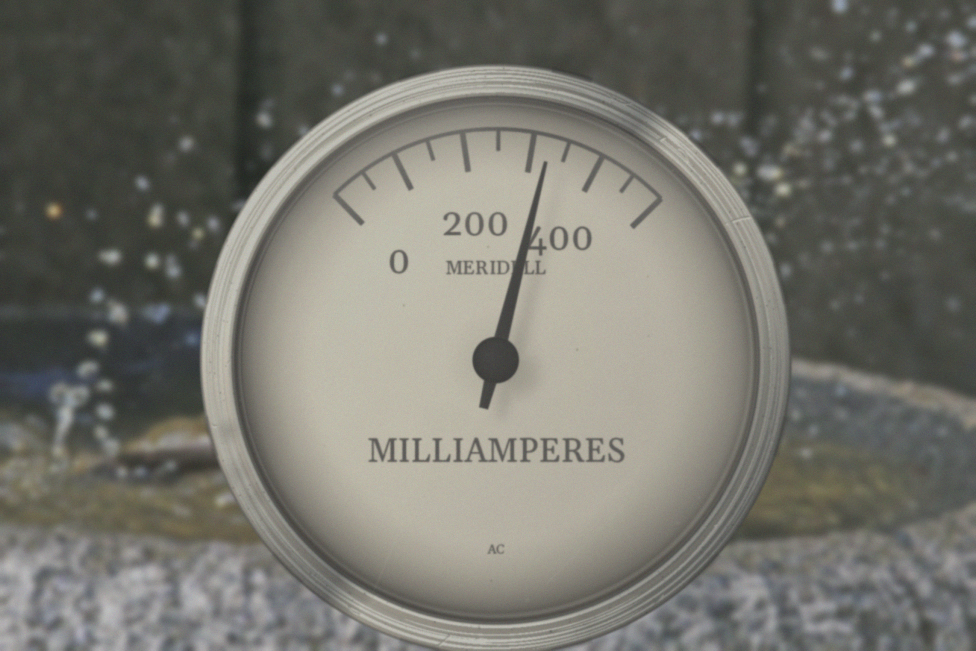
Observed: 325 (mA)
